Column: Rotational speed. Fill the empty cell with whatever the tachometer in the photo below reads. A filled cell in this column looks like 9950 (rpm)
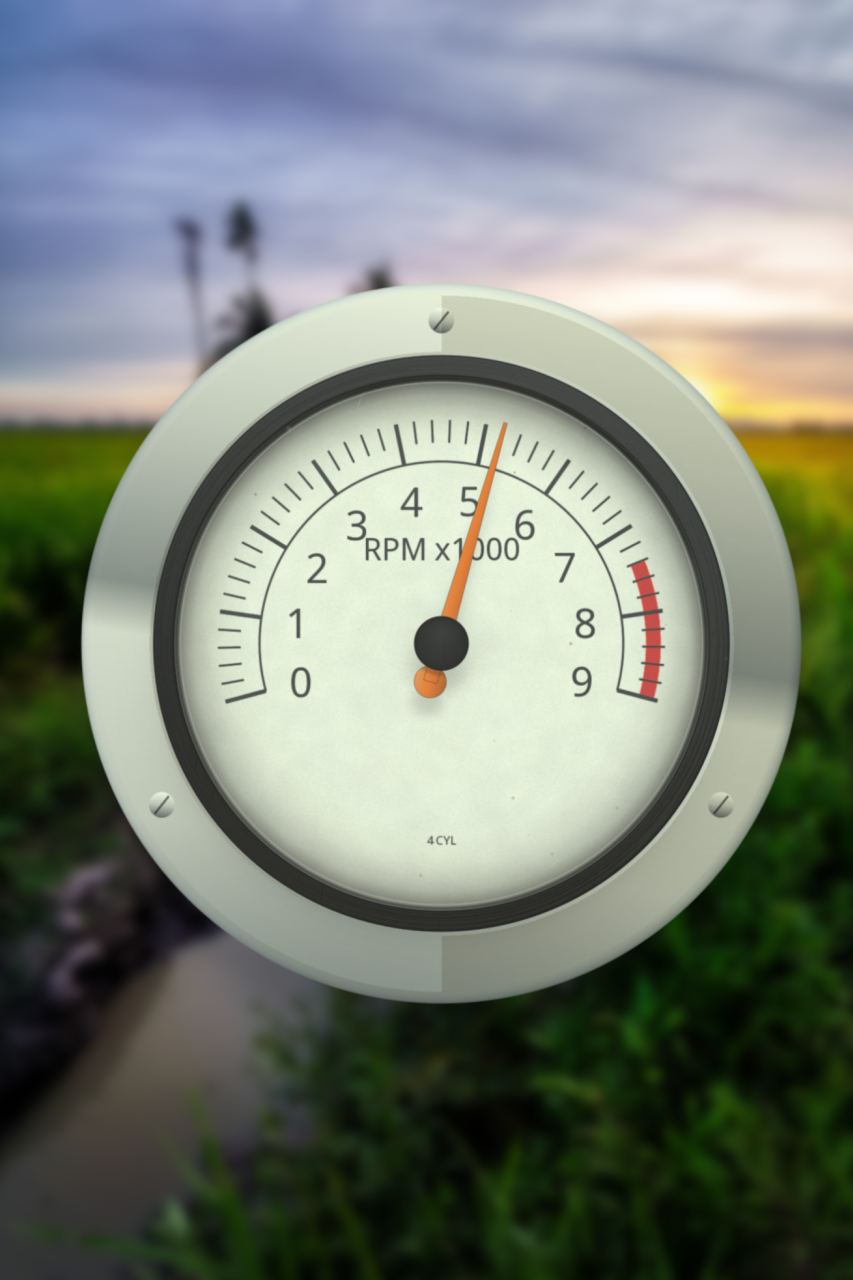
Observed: 5200 (rpm)
